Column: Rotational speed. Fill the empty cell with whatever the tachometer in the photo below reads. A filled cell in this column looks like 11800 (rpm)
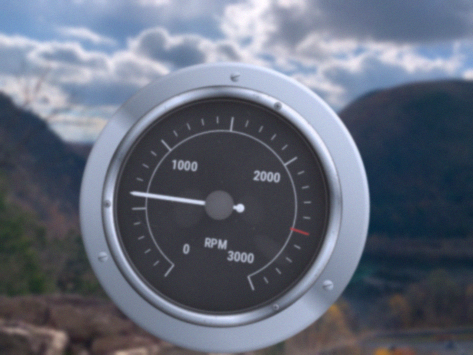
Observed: 600 (rpm)
